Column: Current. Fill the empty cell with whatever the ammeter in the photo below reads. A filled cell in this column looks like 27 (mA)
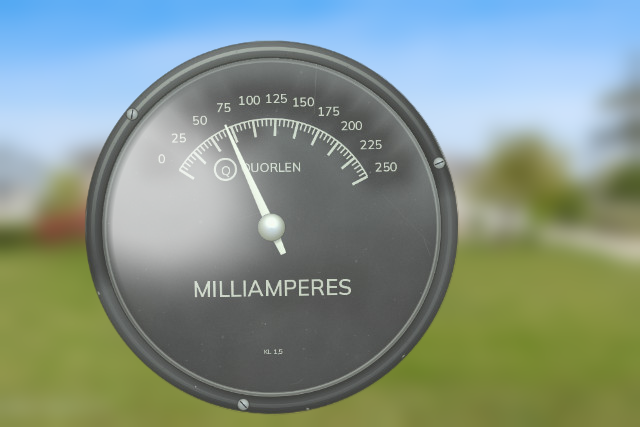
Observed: 70 (mA)
